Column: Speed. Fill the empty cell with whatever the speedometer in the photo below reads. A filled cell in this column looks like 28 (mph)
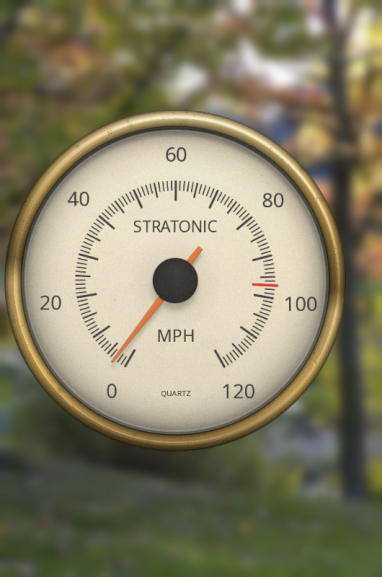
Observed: 3 (mph)
